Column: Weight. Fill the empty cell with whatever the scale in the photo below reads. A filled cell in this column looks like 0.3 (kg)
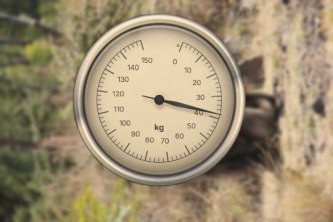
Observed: 38 (kg)
